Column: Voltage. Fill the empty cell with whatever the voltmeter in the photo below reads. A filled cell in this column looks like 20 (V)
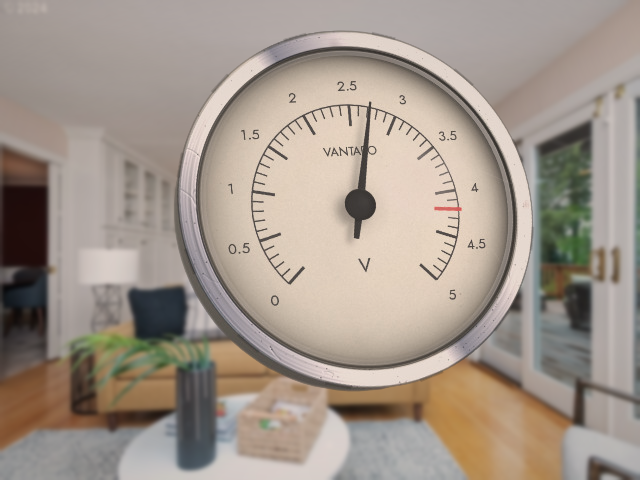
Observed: 2.7 (V)
